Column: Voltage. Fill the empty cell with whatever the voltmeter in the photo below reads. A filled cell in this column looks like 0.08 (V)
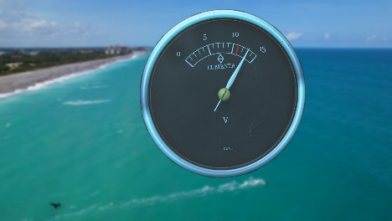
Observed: 13 (V)
